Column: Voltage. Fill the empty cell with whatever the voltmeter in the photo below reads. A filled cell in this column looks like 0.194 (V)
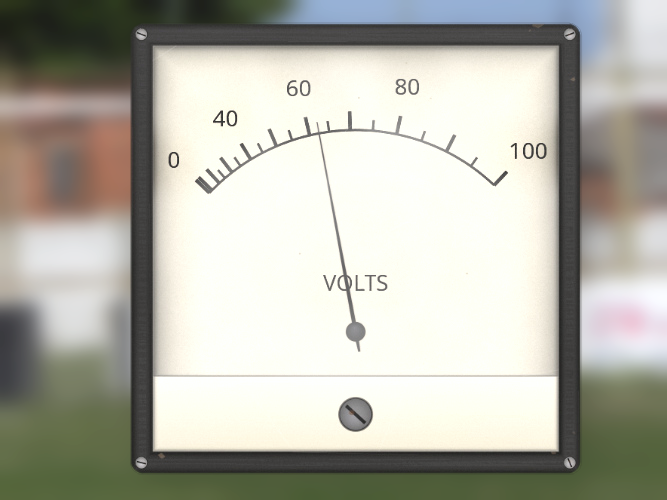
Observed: 62.5 (V)
